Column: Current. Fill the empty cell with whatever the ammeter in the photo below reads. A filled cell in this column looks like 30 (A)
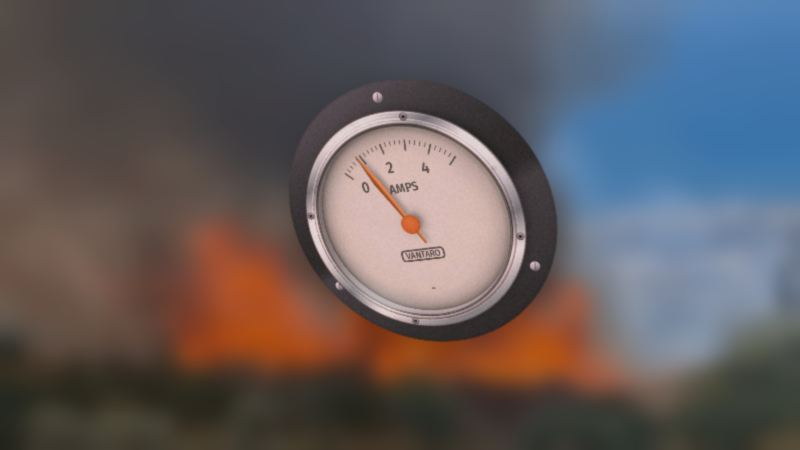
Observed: 1 (A)
